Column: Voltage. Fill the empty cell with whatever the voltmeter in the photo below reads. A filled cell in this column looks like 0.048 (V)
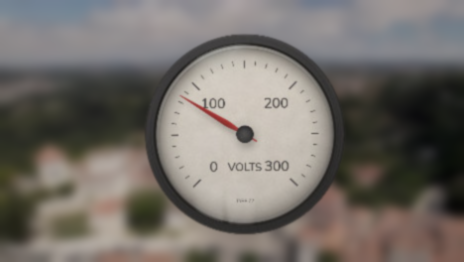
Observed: 85 (V)
